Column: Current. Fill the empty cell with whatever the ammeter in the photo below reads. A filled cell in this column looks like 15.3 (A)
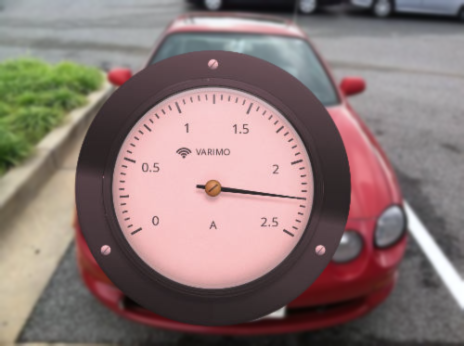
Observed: 2.25 (A)
